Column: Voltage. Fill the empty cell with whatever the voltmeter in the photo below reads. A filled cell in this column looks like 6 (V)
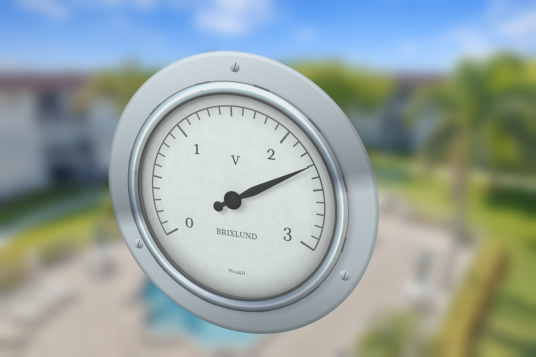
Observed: 2.3 (V)
